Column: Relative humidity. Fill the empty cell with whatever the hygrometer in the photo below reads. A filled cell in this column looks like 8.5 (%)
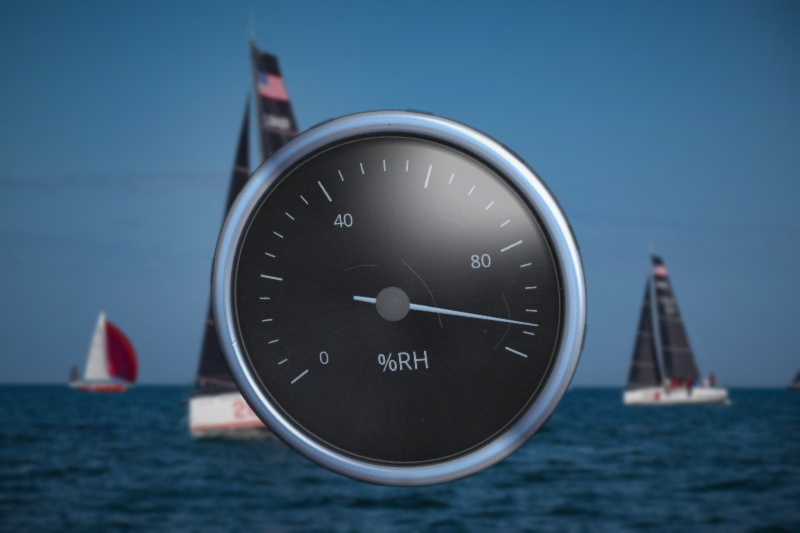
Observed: 94 (%)
